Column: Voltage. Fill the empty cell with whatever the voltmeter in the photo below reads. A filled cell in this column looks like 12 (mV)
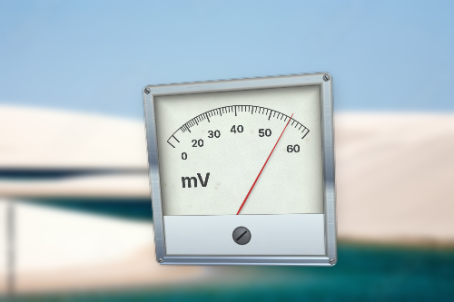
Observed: 55 (mV)
